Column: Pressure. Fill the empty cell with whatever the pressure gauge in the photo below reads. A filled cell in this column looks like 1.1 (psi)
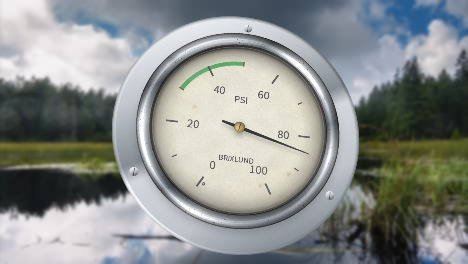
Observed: 85 (psi)
